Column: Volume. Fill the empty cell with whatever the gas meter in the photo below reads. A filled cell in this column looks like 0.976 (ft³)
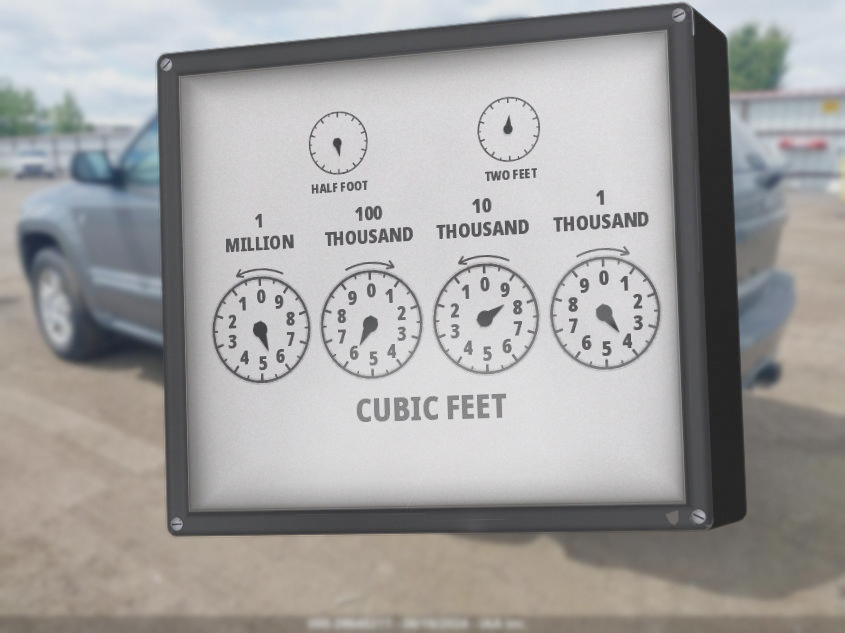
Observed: 558400 (ft³)
